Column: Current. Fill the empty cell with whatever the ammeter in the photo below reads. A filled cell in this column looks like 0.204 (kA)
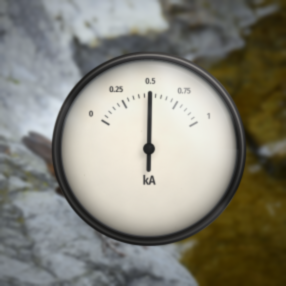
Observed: 0.5 (kA)
